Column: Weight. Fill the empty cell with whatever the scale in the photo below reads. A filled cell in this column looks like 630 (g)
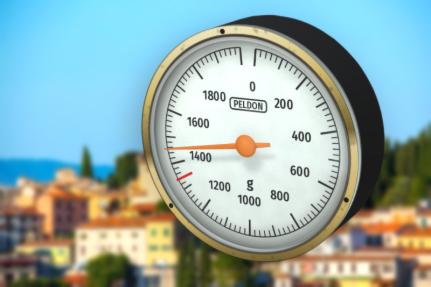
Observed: 1460 (g)
